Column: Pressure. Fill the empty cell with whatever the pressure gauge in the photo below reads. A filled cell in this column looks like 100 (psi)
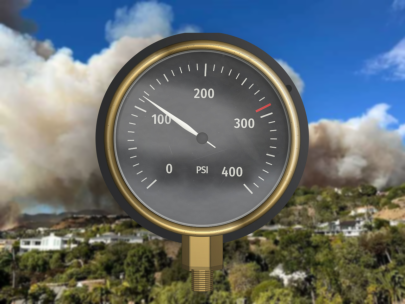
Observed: 115 (psi)
